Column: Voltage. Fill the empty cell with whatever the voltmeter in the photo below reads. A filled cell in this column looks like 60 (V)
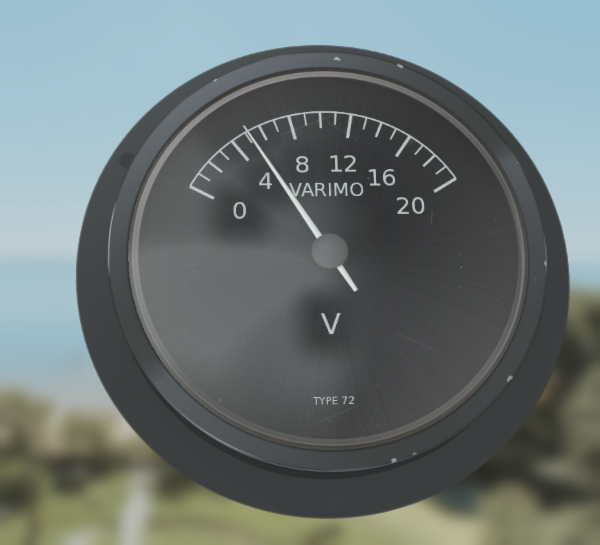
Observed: 5 (V)
